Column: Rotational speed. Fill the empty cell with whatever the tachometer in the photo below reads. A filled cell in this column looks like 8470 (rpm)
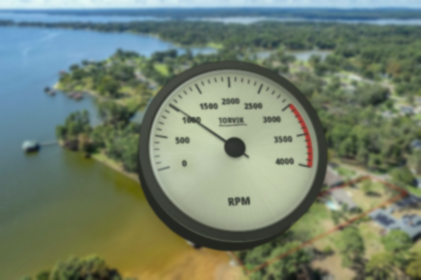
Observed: 1000 (rpm)
